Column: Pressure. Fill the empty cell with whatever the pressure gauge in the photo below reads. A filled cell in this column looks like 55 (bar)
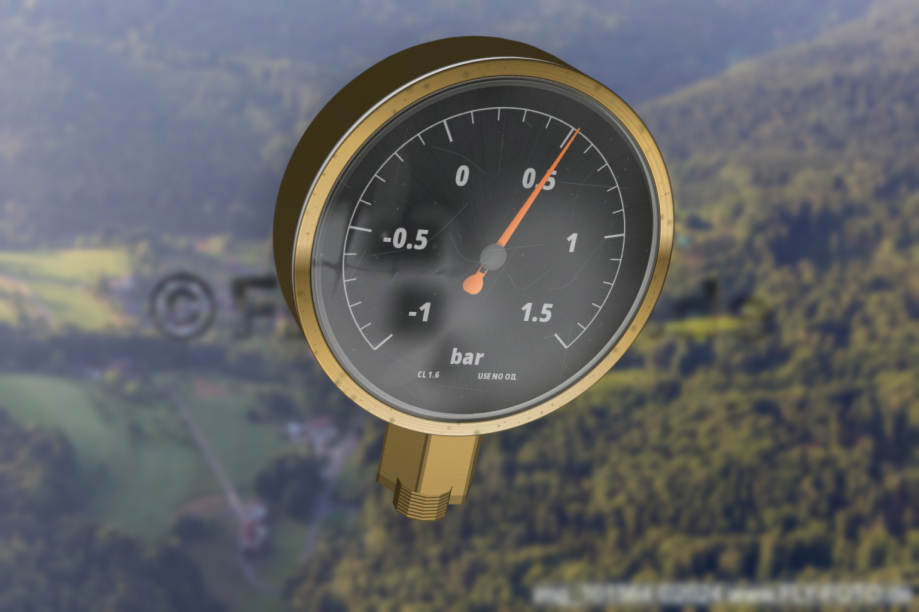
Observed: 0.5 (bar)
